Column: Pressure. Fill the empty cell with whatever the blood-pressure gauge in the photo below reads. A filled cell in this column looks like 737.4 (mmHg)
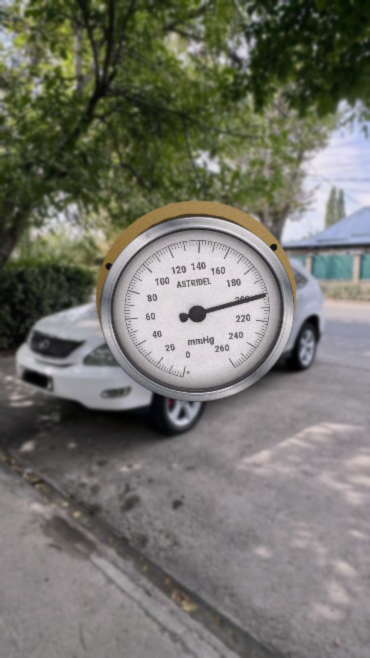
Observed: 200 (mmHg)
